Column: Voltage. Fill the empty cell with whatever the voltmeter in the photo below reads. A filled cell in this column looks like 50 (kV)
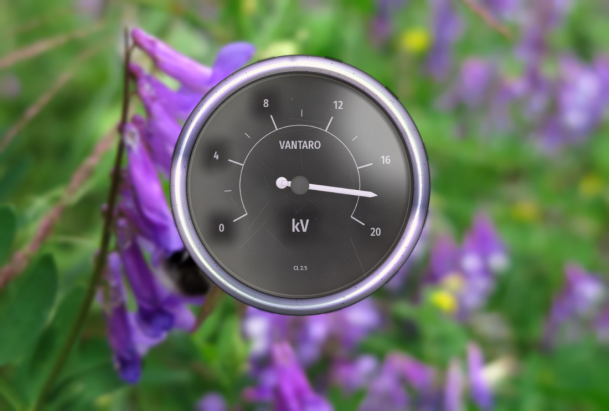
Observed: 18 (kV)
